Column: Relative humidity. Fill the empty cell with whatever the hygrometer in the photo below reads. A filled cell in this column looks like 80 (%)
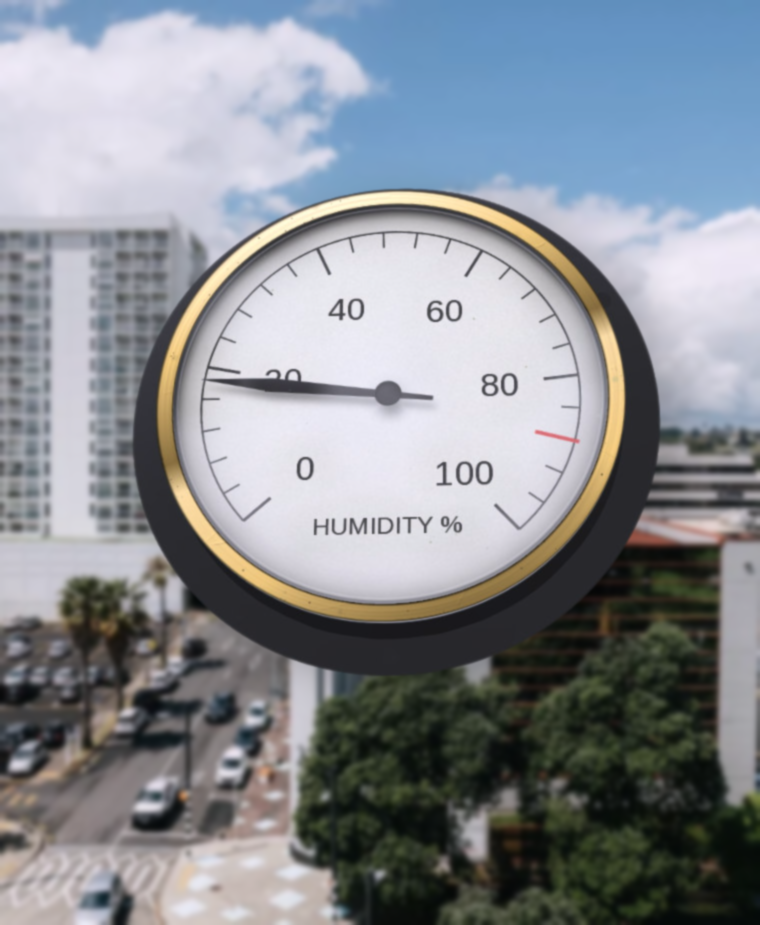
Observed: 18 (%)
